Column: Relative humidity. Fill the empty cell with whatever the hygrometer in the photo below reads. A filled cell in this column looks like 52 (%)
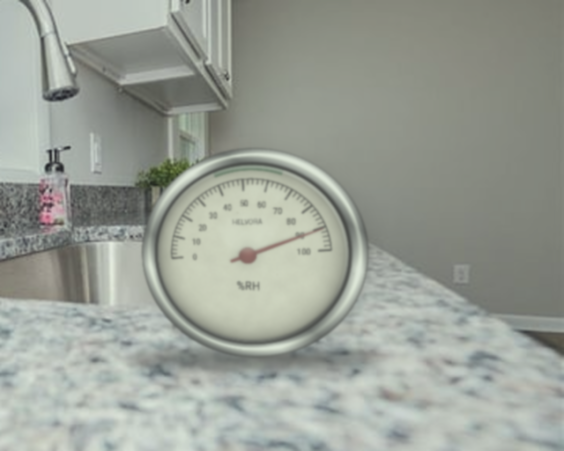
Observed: 90 (%)
